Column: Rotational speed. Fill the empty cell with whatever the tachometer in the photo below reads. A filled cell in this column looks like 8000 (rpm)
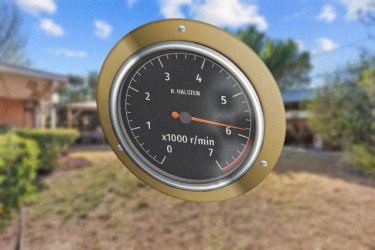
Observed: 5800 (rpm)
